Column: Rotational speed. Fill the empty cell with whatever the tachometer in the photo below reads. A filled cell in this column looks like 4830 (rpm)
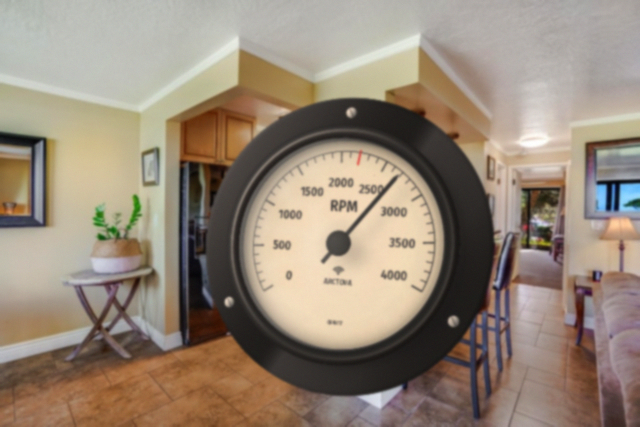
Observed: 2700 (rpm)
